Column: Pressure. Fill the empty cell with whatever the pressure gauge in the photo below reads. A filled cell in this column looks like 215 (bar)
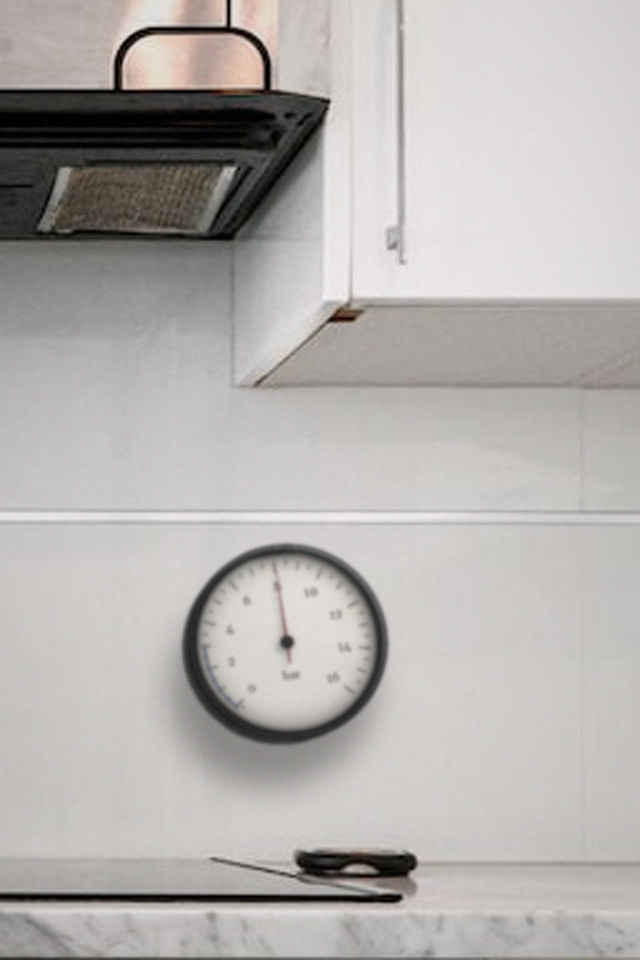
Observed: 8 (bar)
